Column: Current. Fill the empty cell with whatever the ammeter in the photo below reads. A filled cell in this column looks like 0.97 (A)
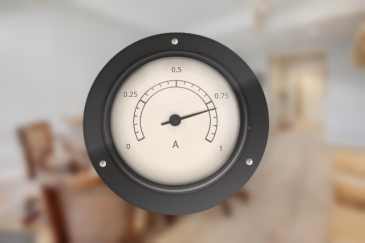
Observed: 0.8 (A)
